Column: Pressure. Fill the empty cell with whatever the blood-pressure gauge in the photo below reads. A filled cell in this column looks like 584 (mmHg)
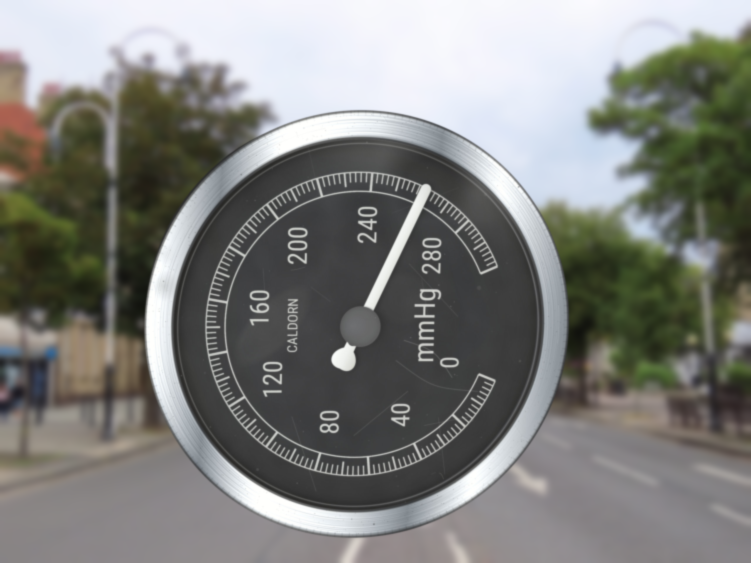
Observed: 260 (mmHg)
